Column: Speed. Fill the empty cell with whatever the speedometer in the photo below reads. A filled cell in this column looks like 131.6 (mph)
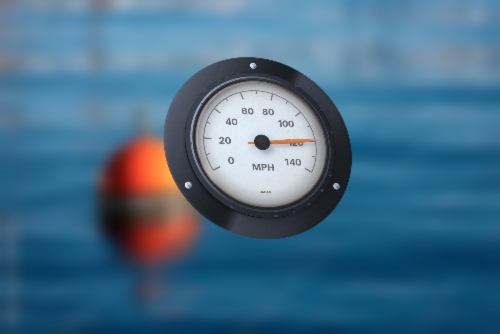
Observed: 120 (mph)
